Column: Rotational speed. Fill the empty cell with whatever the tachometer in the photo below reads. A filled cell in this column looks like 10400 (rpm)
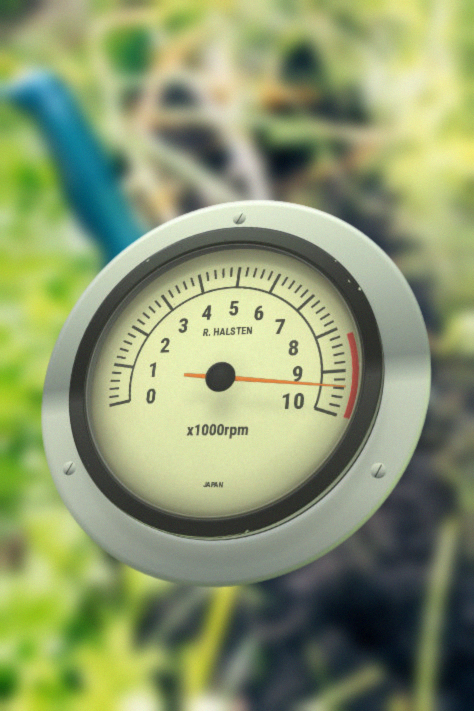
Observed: 9400 (rpm)
